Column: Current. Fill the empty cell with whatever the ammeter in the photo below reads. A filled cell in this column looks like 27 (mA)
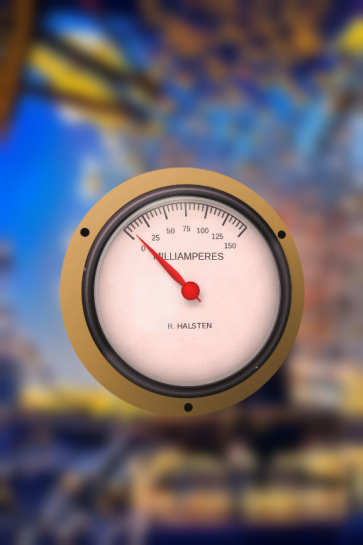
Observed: 5 (mA)
